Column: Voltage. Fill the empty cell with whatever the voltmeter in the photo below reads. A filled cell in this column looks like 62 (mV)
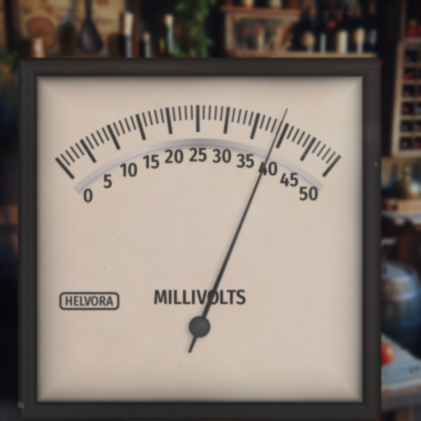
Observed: 39 (mV)
